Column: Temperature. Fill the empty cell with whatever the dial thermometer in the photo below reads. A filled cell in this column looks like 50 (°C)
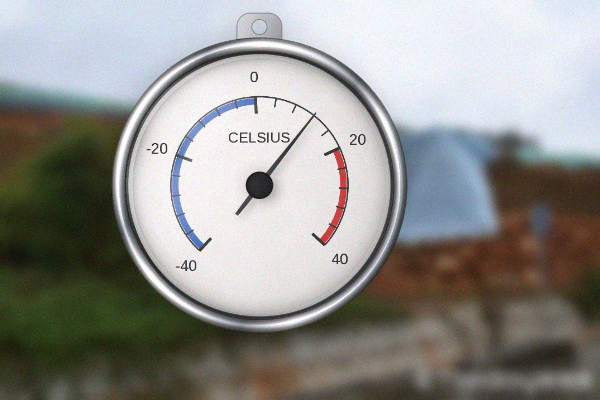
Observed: 12 (°C)
